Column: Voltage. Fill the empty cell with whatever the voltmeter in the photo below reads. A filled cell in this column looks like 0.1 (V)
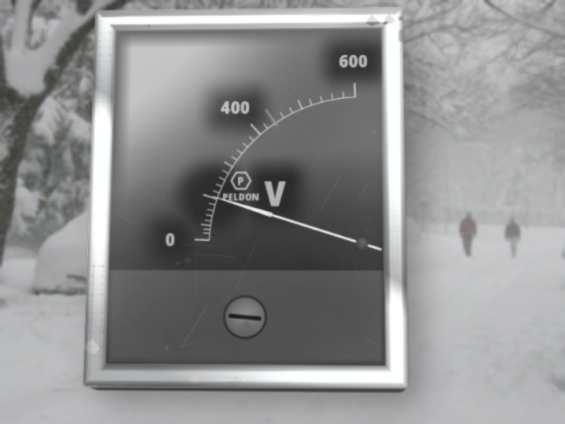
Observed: 200 (V)
